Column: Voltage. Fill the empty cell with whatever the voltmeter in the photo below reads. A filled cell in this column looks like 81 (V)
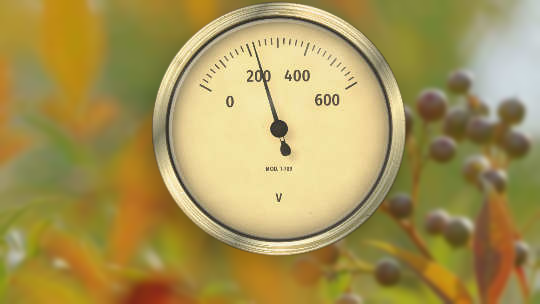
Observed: 220 (V)
